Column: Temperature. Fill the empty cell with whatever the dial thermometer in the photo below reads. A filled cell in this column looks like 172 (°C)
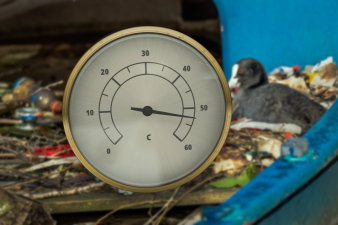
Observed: 52.5 (°C)
